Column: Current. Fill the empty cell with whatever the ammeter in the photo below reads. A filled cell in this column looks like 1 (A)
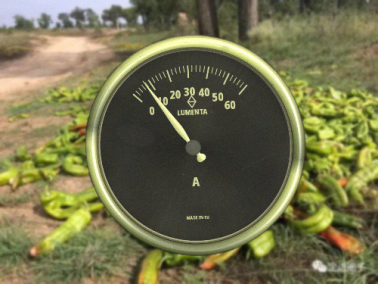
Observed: 8 (A)
